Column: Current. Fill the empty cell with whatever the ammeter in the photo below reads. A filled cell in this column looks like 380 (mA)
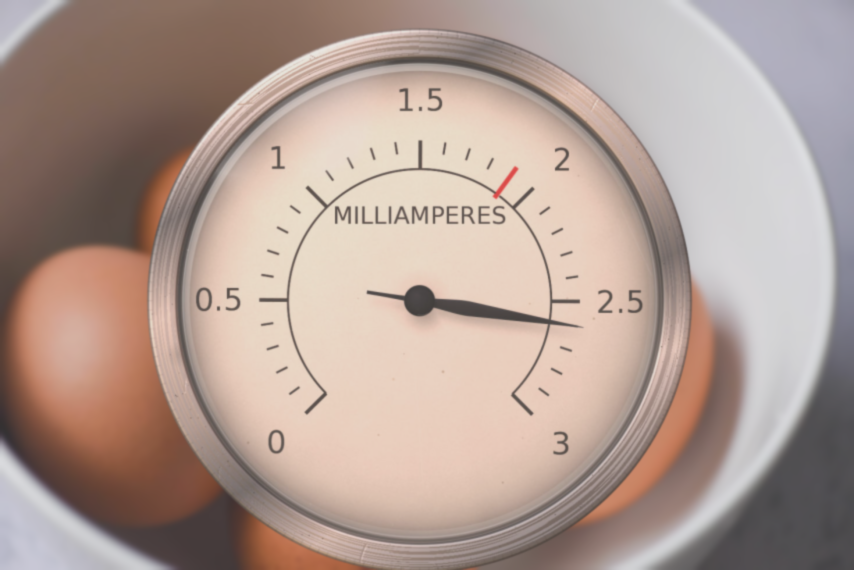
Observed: 2.6 (mA)
